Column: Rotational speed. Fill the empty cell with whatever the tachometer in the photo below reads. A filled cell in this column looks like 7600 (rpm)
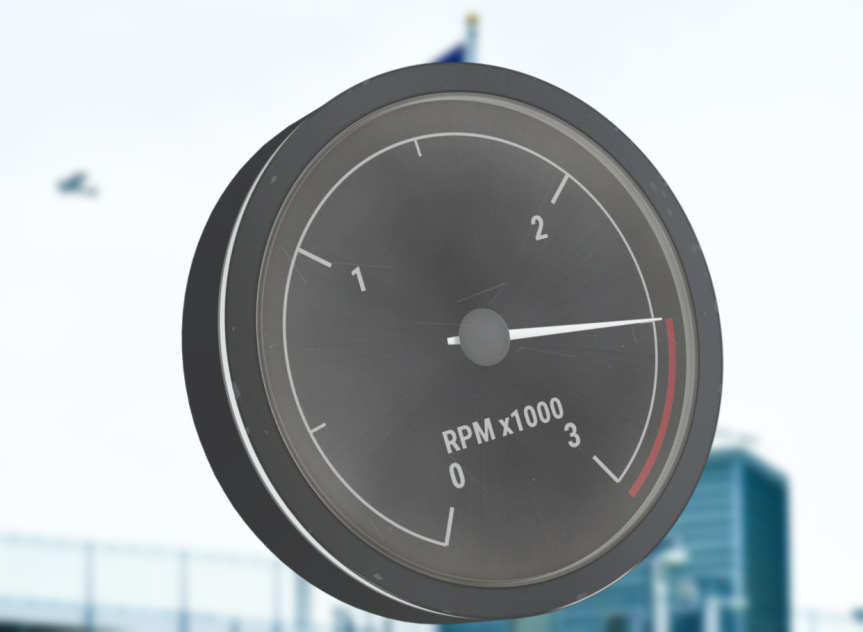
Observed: 2500 (rpm)
